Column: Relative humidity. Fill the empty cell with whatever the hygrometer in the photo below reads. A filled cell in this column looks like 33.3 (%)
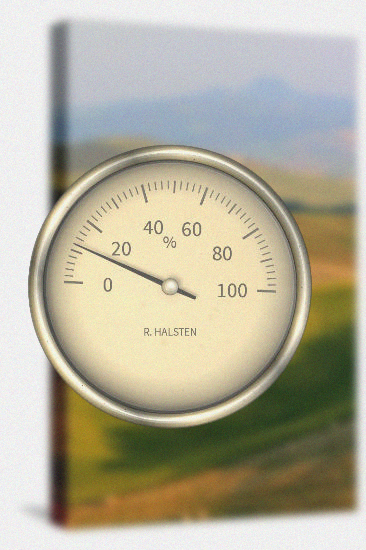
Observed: 12 (%)
